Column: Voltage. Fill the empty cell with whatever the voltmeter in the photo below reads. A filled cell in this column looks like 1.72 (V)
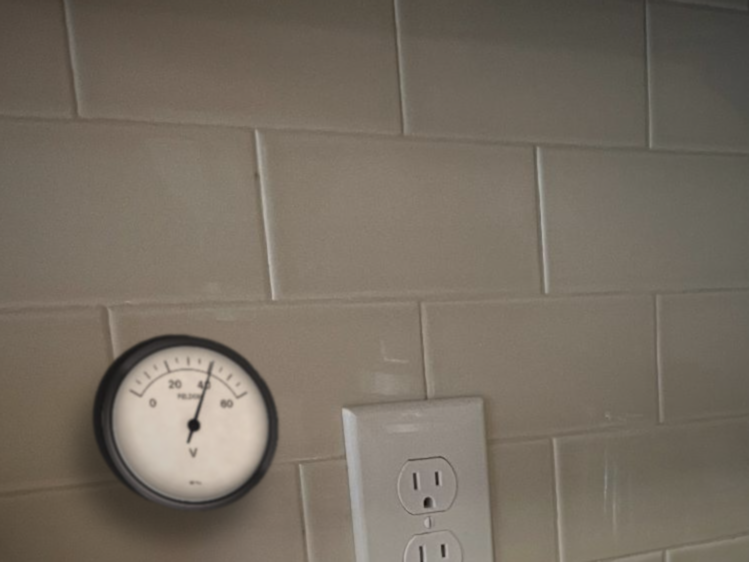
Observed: 40 (V)
